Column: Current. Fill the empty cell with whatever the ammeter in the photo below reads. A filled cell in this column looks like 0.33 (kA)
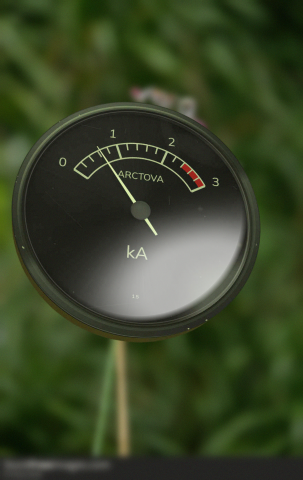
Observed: 0.6 (kA)
